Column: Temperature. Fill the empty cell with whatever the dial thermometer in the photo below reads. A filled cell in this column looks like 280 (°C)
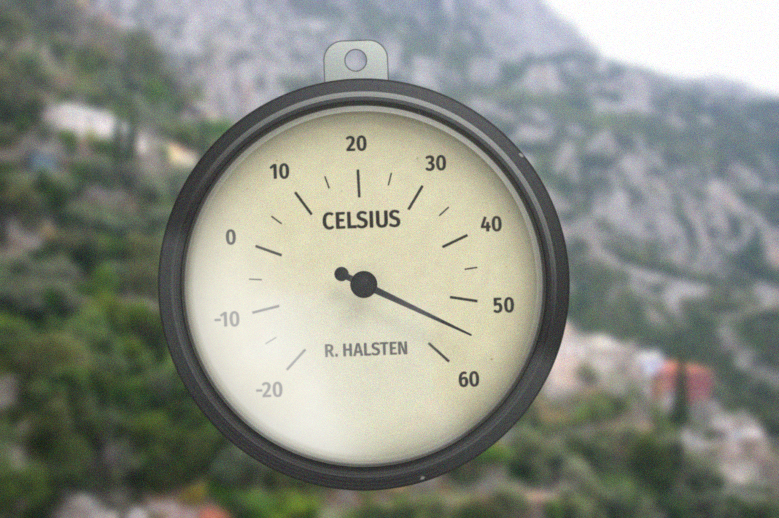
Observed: 55 (°C)
